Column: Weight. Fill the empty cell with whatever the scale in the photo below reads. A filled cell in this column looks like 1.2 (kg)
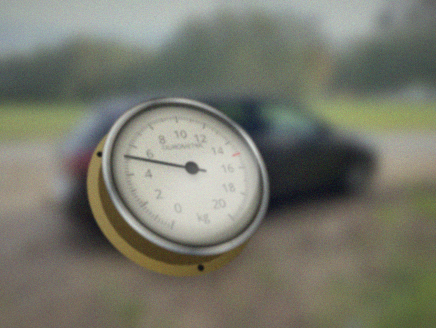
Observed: 5 (kg)
